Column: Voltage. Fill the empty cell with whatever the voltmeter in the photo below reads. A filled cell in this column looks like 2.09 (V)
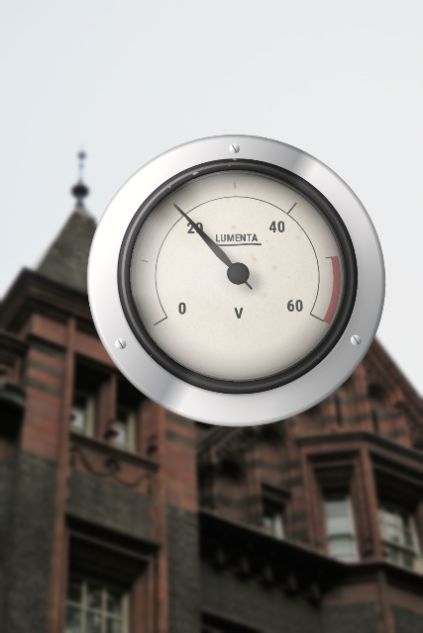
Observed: 20 (V)
